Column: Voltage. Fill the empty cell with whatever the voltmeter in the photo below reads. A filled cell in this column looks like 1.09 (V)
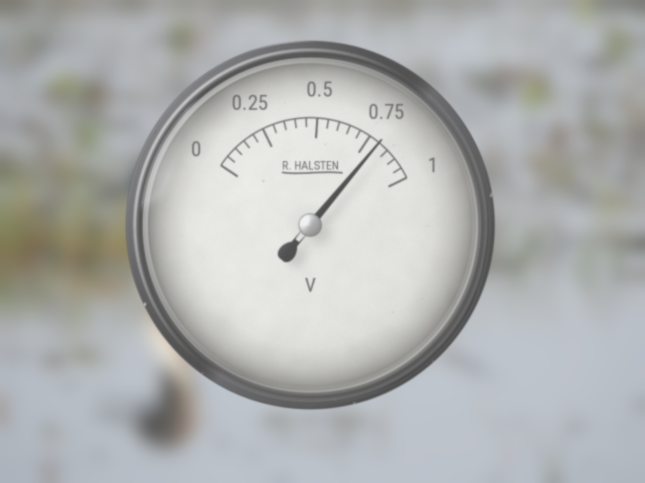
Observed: 0.8 (V)
